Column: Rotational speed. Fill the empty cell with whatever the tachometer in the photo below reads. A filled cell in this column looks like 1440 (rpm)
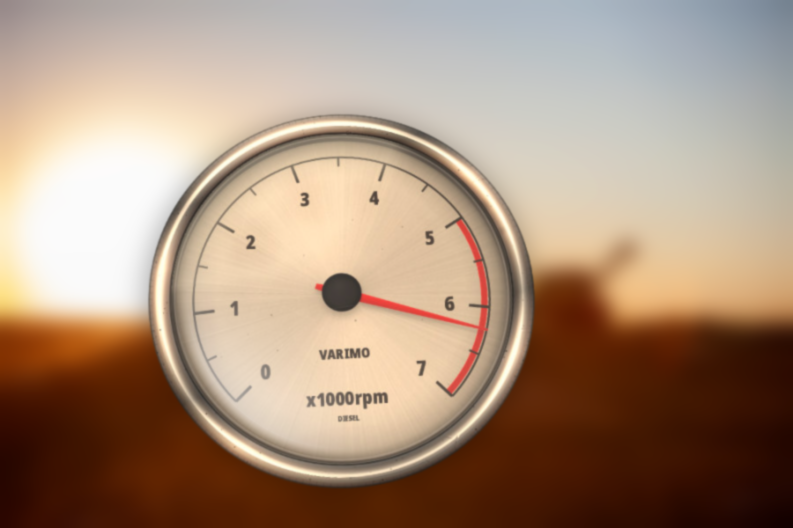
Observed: 6250 (rpm)
